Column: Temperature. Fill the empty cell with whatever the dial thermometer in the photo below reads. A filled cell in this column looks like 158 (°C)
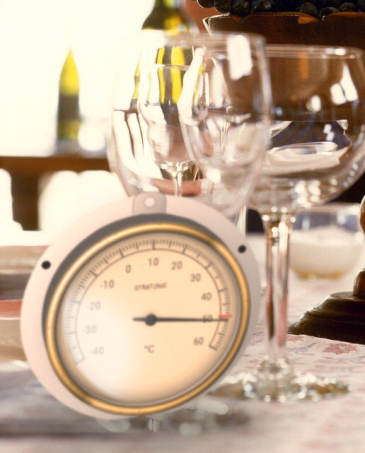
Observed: 50 (°C)
